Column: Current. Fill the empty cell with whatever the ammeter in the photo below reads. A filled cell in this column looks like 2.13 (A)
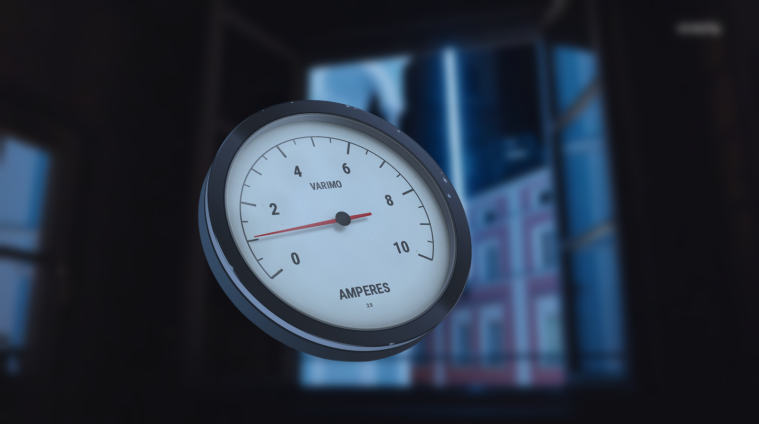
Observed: 1 (A)
